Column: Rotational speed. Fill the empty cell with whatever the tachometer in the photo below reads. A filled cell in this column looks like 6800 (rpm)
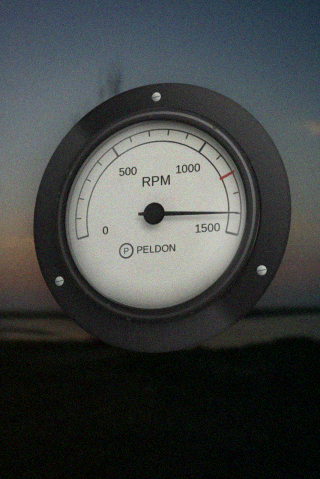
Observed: 1400 (rpm)
